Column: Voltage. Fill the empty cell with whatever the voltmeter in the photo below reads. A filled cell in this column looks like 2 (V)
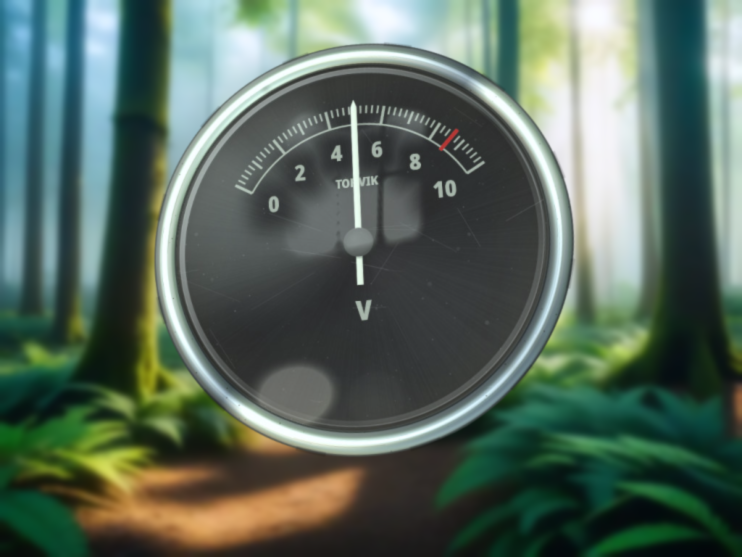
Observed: 5 (V)
